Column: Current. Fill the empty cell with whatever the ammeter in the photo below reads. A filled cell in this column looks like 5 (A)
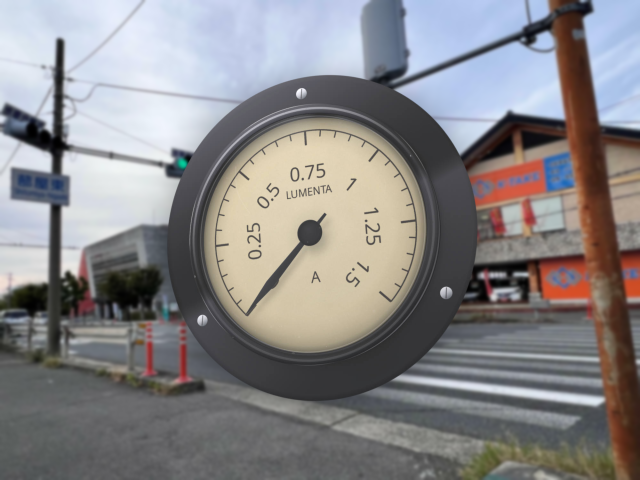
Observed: 0 (A)
